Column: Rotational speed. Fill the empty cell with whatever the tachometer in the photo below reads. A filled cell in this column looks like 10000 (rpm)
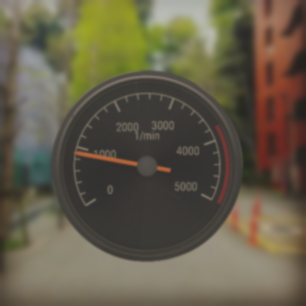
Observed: 900 (rpm)
